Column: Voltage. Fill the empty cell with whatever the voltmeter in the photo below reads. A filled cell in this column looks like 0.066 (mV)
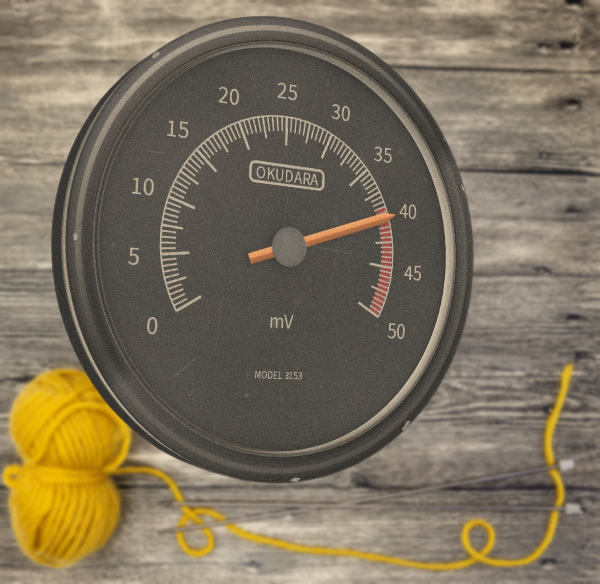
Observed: 40 (mV)
